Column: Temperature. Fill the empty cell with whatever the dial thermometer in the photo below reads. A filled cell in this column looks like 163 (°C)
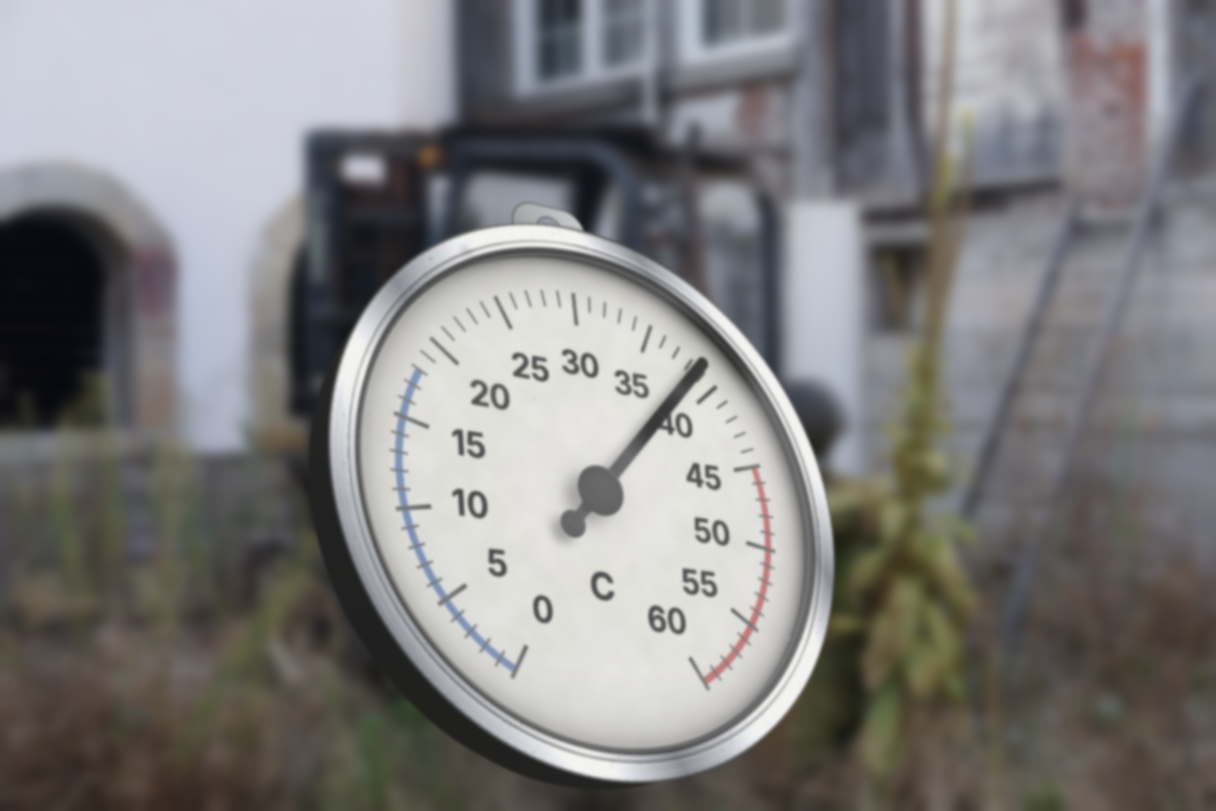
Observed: 38.5 (°C)
